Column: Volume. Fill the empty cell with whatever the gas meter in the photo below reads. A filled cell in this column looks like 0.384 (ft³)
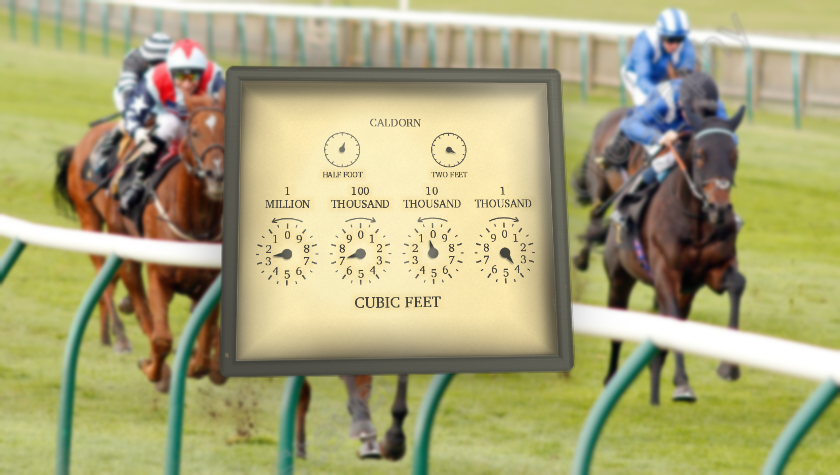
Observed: 270400 (ft³)
